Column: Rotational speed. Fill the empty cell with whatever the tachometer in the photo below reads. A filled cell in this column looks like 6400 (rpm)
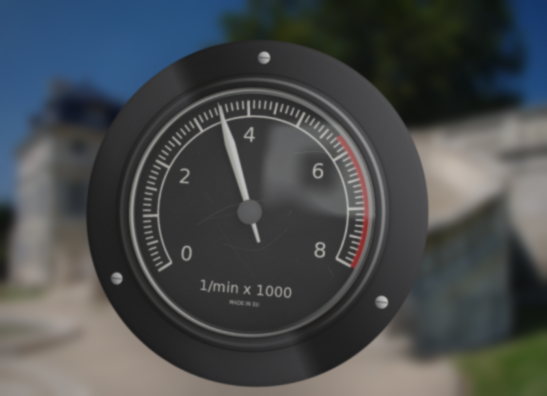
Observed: 3500 (rpm)
